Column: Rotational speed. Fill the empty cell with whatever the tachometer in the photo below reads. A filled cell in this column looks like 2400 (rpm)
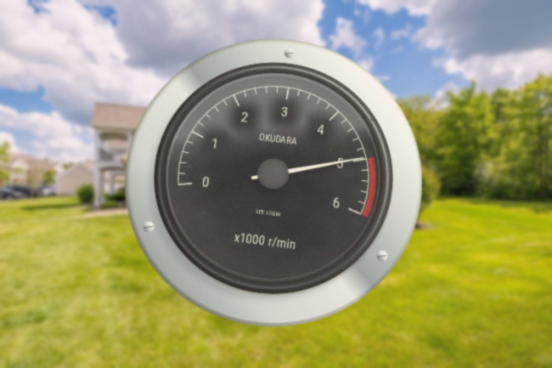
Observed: 5000 (rpm)
